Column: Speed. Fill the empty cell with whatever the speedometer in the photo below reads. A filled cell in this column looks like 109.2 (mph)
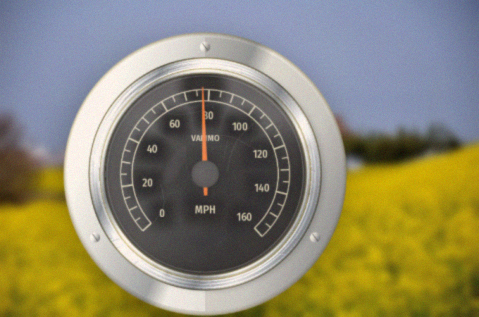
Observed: 77.5 (mph)
